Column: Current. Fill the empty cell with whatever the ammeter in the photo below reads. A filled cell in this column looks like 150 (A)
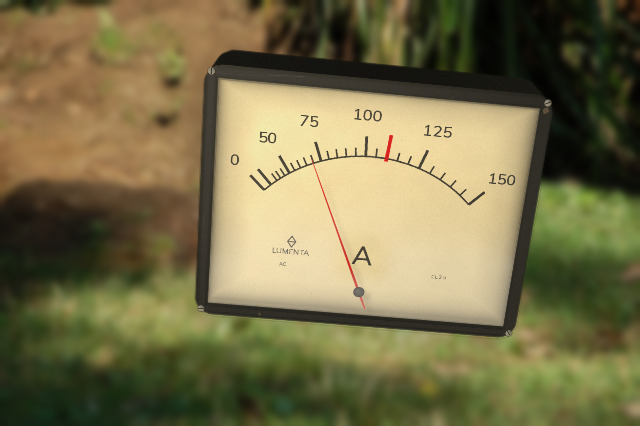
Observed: 70 (A)
